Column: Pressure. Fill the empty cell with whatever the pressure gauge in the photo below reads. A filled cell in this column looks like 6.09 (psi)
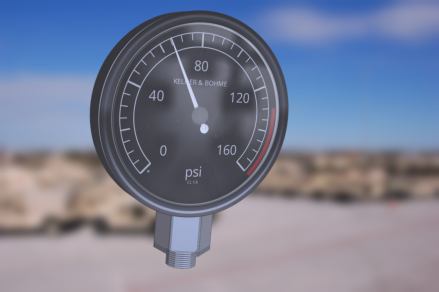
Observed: 65 (psi)
